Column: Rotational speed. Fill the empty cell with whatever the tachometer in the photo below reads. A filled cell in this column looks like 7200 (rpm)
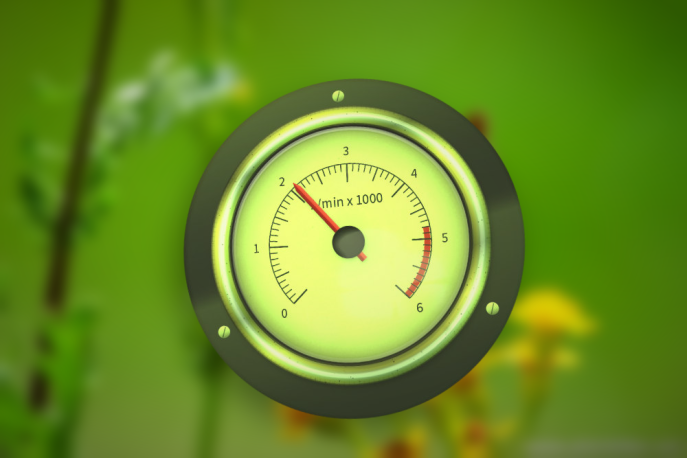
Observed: 2100 (rpm)
